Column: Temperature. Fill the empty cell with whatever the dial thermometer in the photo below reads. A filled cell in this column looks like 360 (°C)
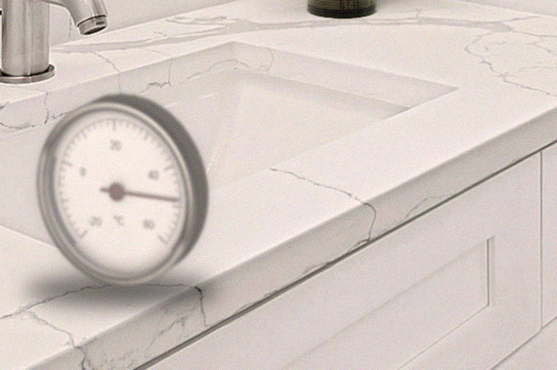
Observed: 48 (°C)
